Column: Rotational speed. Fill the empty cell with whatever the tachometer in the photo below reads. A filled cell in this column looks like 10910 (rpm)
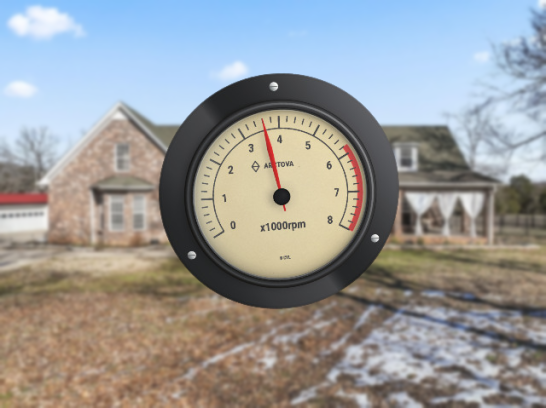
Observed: 3600 (rpm)
